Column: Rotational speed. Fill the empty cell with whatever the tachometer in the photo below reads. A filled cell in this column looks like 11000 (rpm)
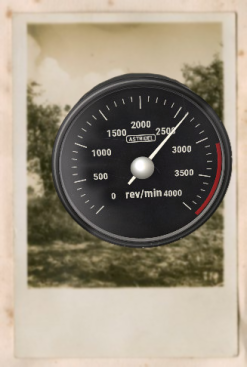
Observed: 2600 (rpm)
